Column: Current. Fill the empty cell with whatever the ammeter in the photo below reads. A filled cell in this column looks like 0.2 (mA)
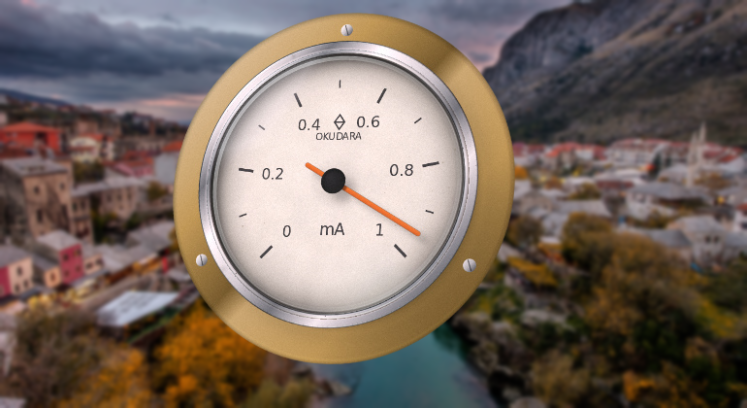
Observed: 0.95 (mA)
